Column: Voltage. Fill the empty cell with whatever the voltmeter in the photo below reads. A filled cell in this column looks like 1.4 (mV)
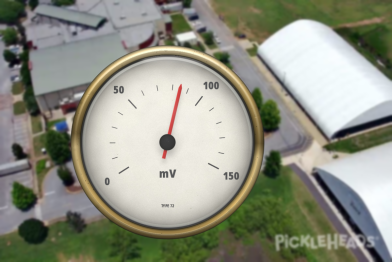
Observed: 85 (mV)
